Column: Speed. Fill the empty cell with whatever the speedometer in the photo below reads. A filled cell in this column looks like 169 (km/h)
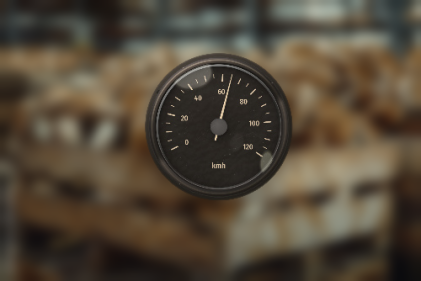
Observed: 65 (km/h)
